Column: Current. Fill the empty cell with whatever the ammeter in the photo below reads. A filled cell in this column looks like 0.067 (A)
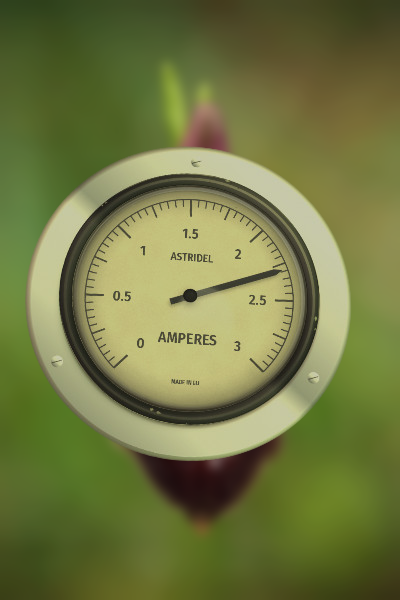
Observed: 2.3 (A)
